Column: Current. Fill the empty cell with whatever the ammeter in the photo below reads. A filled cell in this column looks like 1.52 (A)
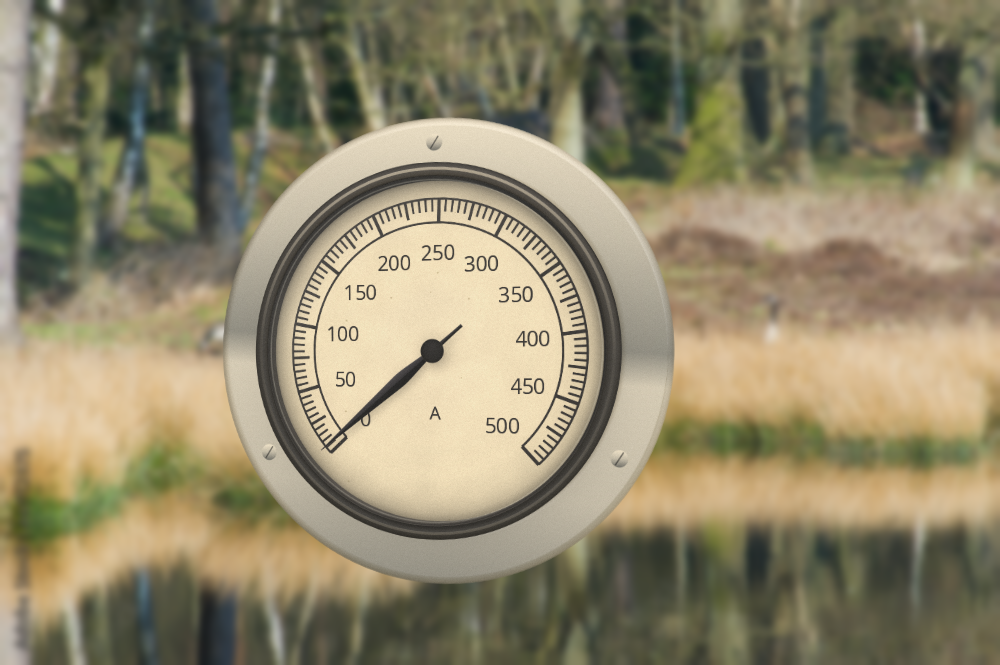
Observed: 5 (A)
